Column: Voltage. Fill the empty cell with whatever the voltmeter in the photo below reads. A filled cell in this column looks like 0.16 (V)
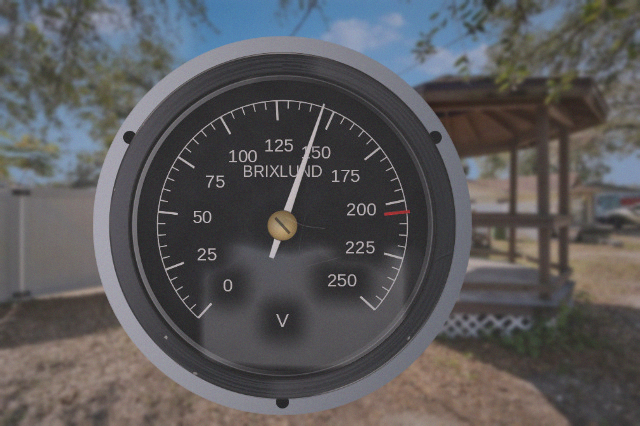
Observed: 145 (V)
